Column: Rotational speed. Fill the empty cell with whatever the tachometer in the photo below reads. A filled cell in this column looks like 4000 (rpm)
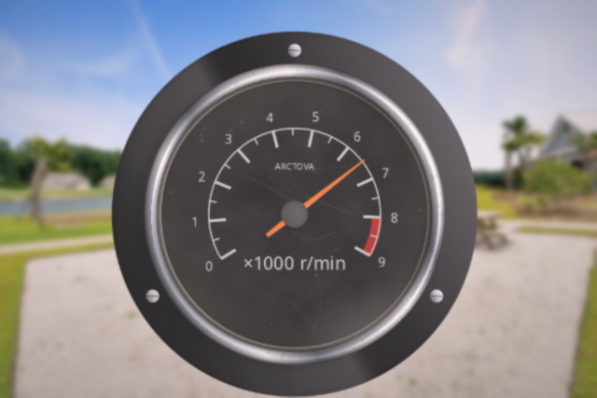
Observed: 6500 (rpm)
